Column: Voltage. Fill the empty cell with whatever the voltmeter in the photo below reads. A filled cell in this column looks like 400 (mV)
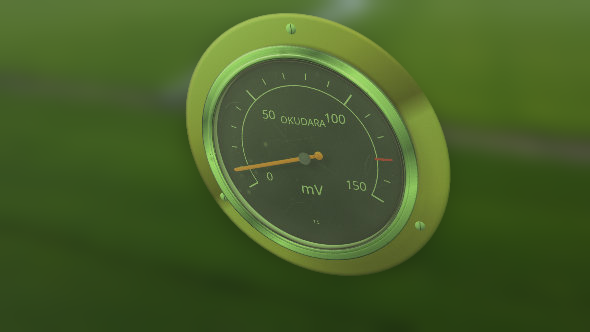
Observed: 10 (mV)
